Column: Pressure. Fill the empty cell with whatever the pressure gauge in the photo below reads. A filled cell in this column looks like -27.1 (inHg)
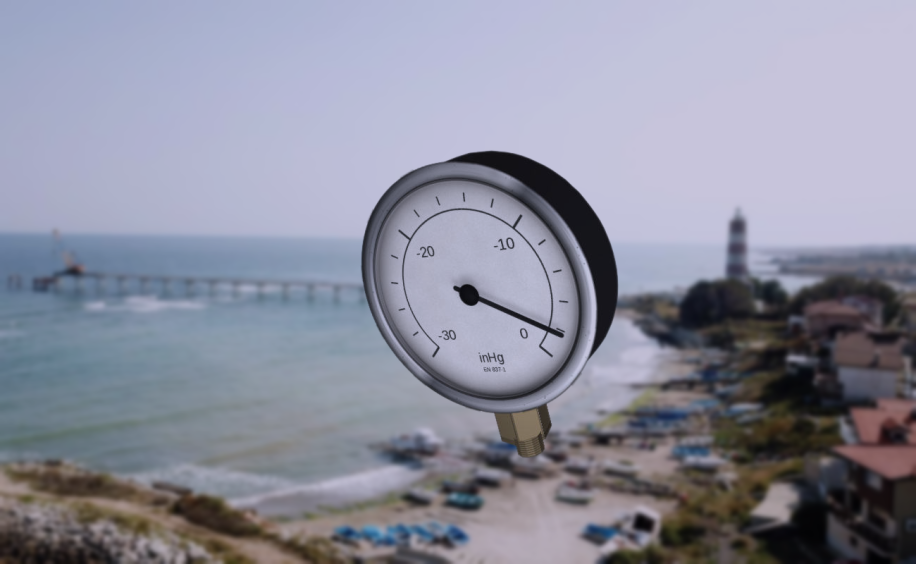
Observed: -2 (inHg)
